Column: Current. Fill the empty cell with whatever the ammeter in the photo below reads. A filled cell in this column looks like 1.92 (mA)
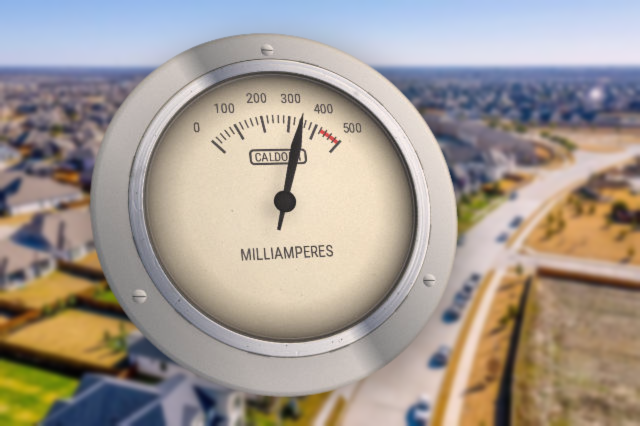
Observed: 340 (mA)
